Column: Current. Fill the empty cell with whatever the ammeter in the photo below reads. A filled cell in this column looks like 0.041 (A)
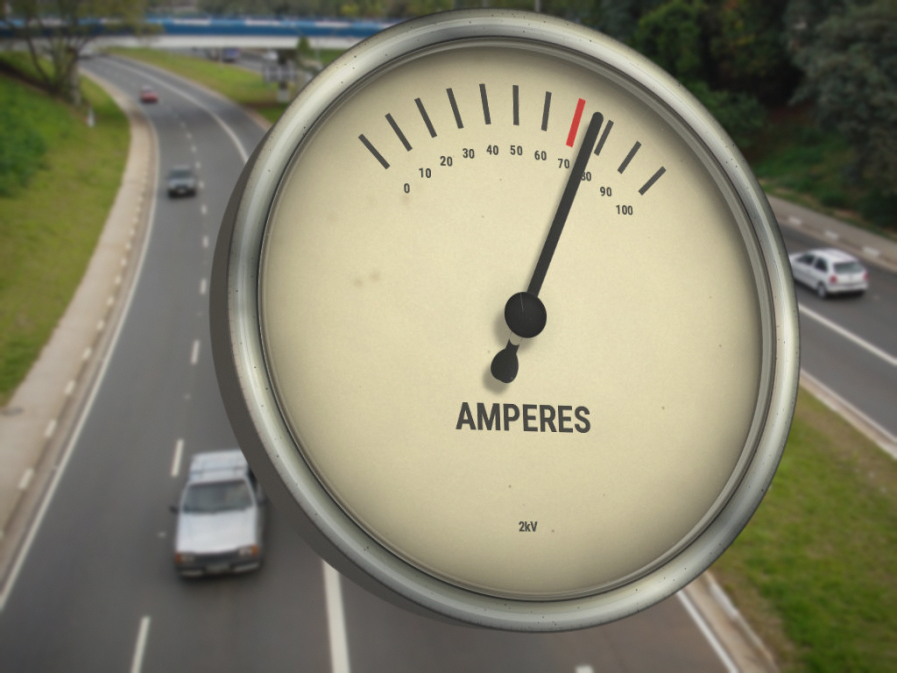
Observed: 75 (A)
